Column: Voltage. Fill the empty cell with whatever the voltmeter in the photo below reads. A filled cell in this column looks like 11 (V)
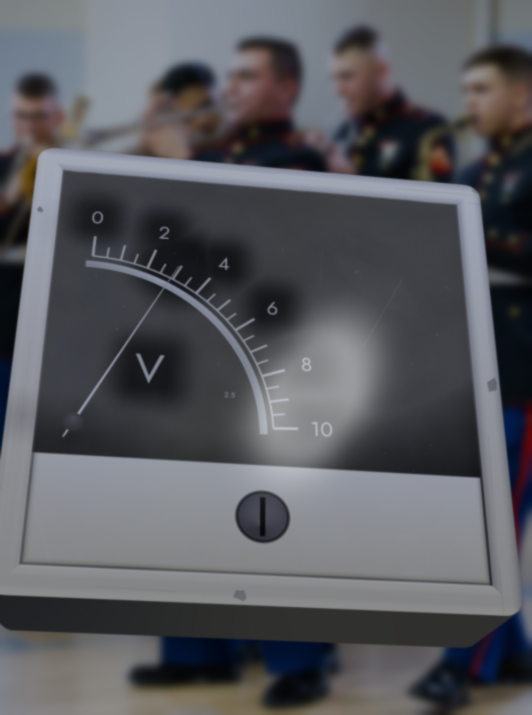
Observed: 3 (V)
